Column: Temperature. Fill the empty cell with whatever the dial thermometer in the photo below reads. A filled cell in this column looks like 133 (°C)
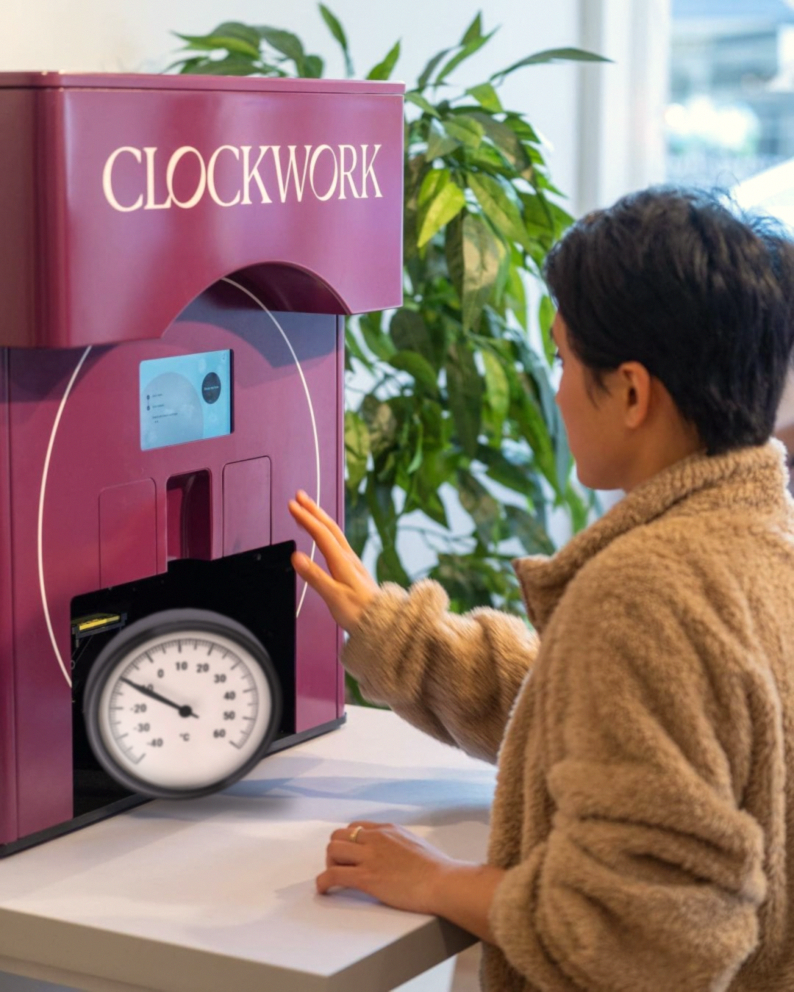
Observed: -10 (°C)
